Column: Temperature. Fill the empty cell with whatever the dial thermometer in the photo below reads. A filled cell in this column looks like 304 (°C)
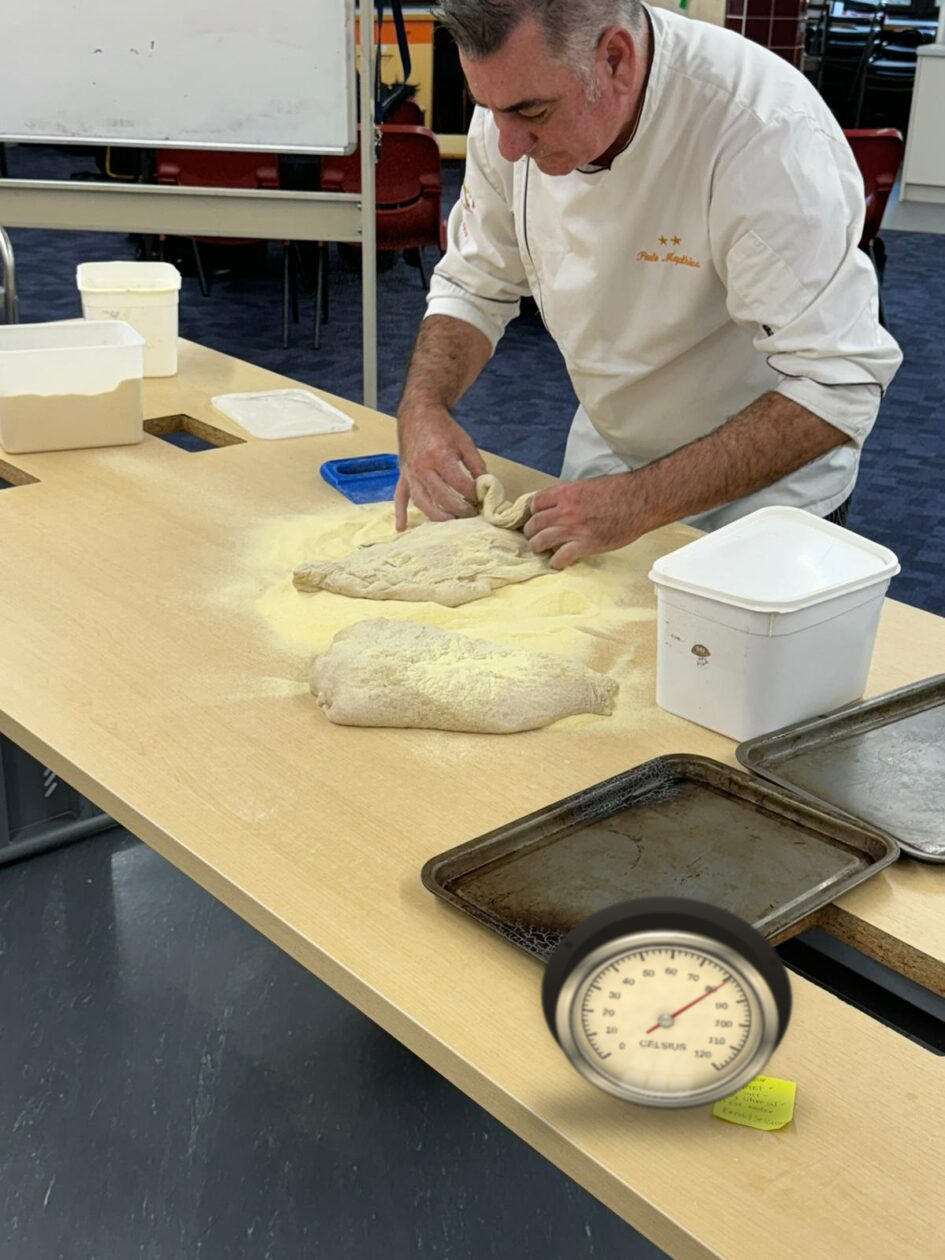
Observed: 80 (°C)
